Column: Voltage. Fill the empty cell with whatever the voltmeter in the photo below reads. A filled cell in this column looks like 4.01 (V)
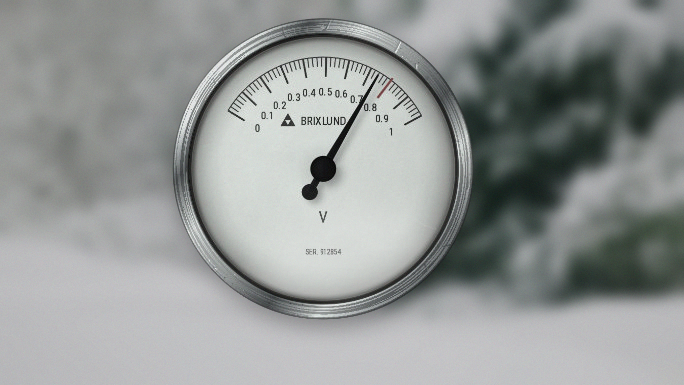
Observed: 0.74 (V)
